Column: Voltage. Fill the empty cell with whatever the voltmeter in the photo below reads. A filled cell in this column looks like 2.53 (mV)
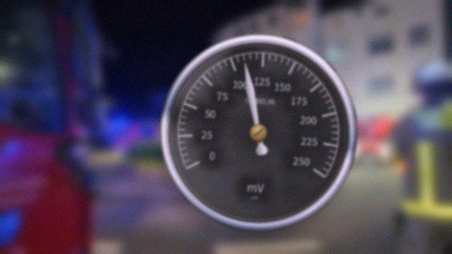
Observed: 110 (mV)
